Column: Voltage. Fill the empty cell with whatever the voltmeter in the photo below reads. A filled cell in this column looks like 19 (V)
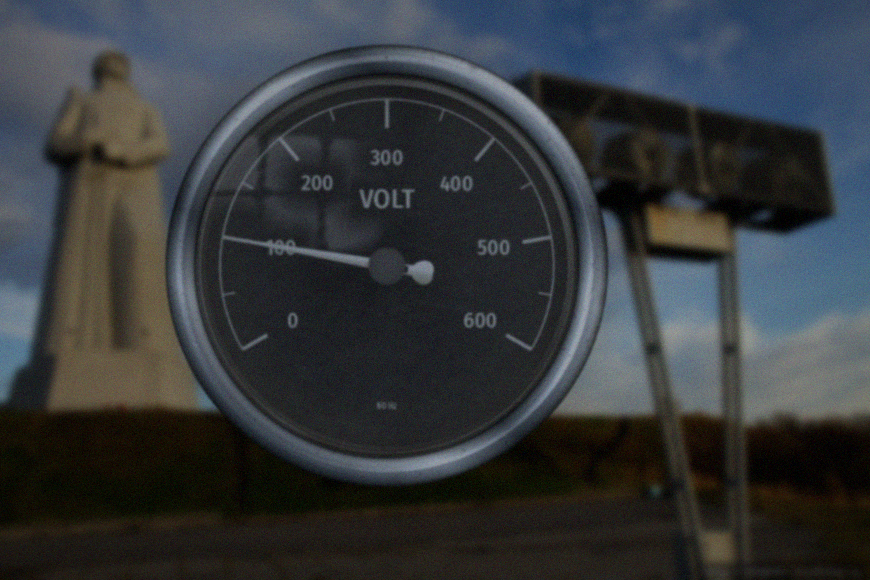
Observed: 100 (V)
